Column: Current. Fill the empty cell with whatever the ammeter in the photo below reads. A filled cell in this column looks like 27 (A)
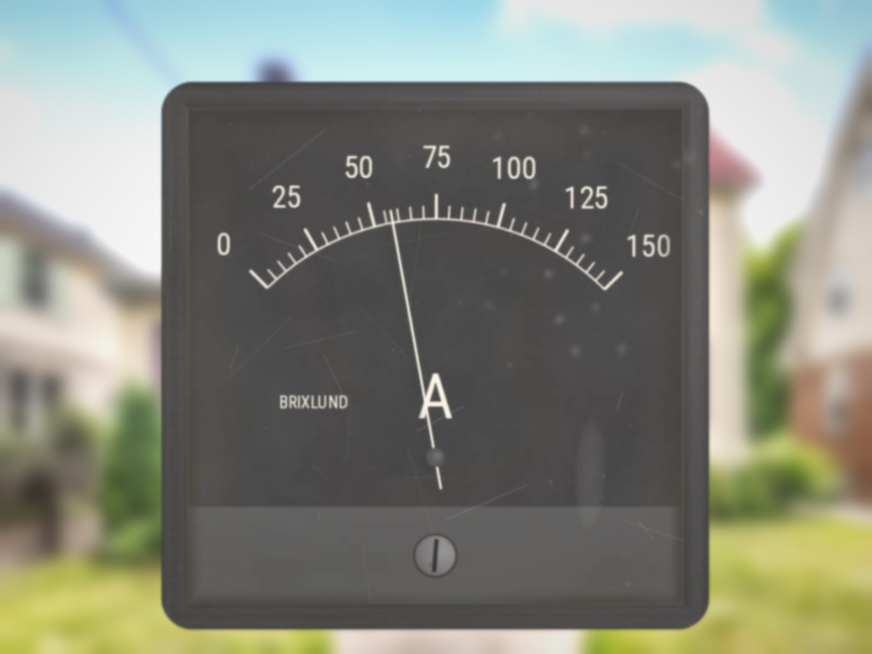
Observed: 57.5 (A)
